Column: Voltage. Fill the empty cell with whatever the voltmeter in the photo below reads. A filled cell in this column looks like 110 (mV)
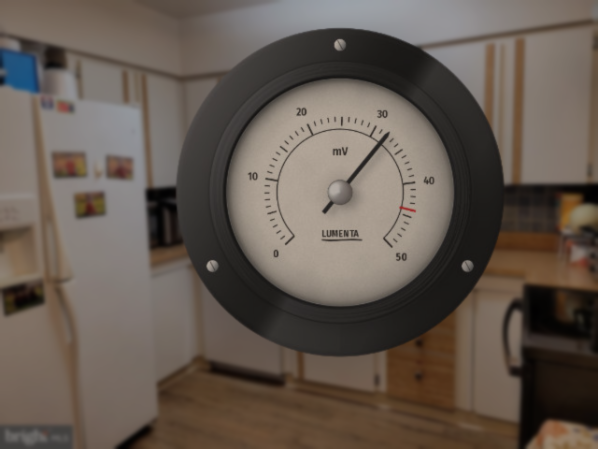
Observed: 32 (mV)
